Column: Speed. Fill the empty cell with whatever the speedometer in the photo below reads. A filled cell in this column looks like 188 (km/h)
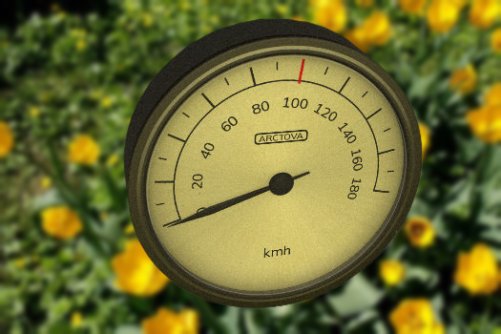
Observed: 0 (km/h)
